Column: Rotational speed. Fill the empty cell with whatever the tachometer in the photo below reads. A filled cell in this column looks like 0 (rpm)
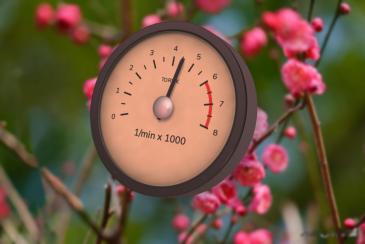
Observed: 4500 (rpm)
